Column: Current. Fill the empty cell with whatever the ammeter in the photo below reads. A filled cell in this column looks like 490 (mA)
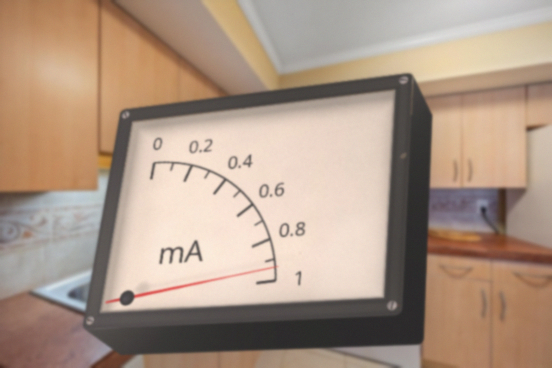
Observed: 0.95 (mA)
